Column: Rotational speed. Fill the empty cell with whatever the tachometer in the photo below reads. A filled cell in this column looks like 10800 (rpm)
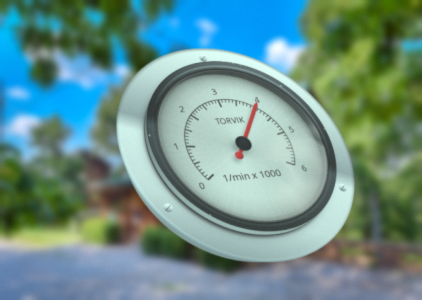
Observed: 4000 (rpm)
